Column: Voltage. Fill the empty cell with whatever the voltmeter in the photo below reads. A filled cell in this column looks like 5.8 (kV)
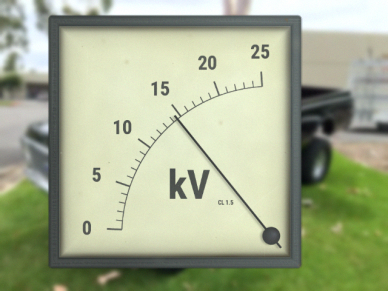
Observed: 14.5 (kV)
